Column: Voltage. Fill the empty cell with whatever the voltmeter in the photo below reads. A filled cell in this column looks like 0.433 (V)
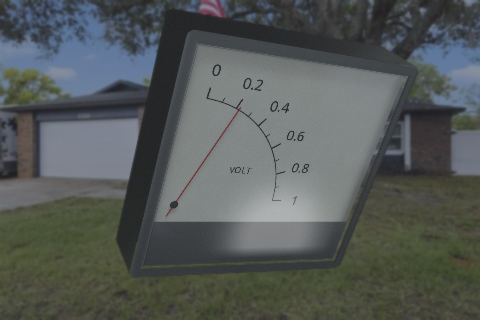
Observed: 0.2 (V)
